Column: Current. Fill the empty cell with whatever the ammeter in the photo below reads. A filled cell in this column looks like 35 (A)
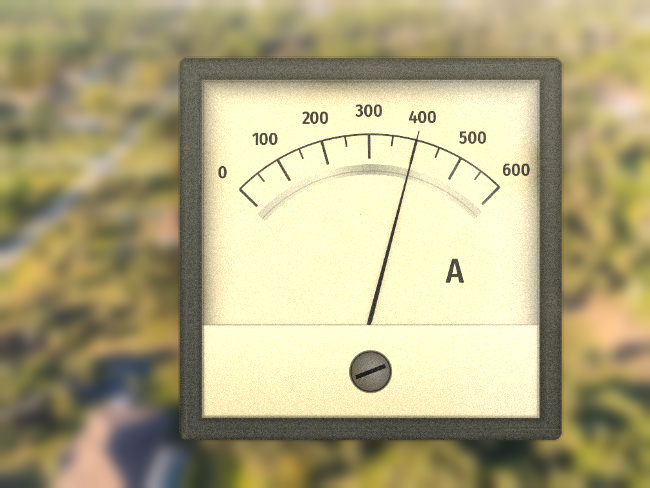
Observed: 400 (A)
